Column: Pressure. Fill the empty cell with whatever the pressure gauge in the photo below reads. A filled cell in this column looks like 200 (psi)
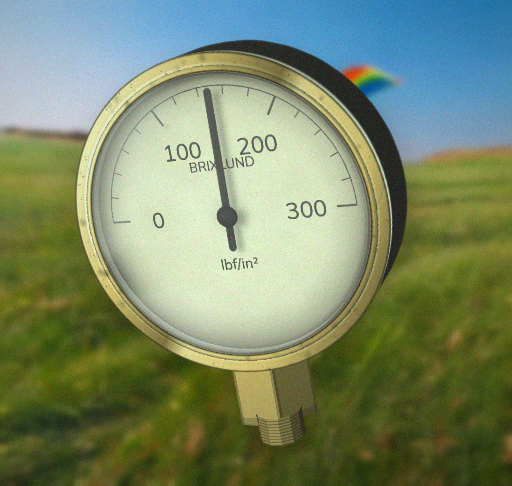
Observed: 150 (psi)
